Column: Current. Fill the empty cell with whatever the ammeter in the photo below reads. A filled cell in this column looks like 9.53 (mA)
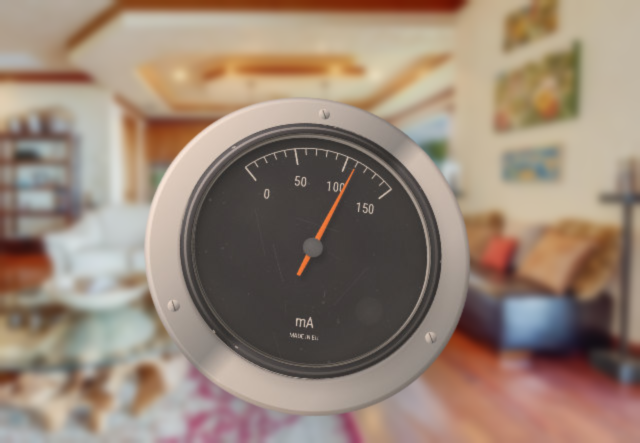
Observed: 110 (mA)
